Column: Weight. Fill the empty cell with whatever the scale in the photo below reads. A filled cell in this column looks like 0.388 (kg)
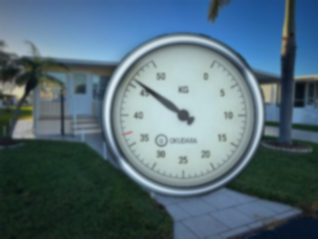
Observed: 46 (kg)
